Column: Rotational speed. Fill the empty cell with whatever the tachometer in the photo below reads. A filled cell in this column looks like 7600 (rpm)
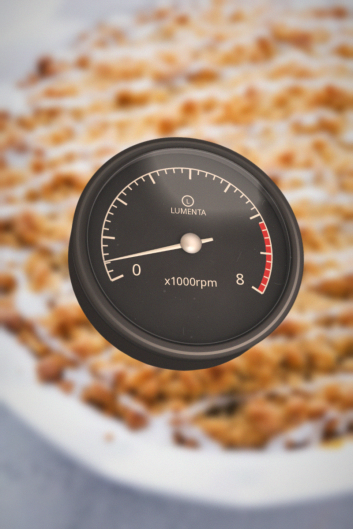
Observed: 400 (rpm)
